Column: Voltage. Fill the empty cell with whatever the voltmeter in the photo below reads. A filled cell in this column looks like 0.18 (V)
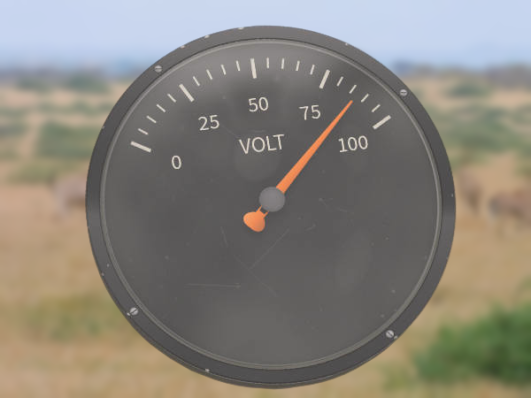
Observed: 87.5 (V)
